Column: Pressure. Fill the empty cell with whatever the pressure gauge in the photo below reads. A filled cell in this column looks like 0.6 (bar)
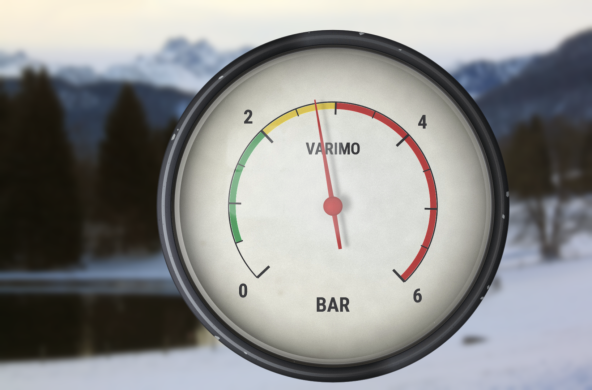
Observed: 2.75 (bar)
